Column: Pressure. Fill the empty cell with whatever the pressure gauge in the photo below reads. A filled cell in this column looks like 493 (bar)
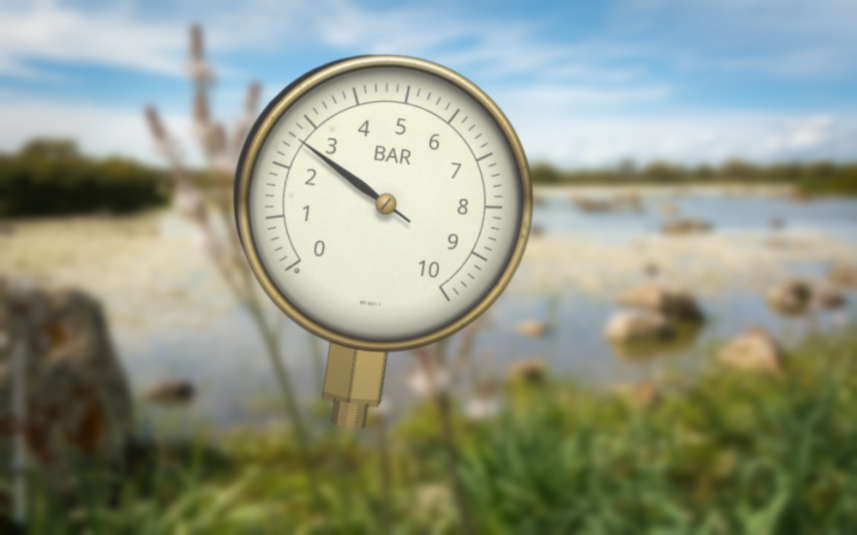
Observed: 2.6 (bar)
